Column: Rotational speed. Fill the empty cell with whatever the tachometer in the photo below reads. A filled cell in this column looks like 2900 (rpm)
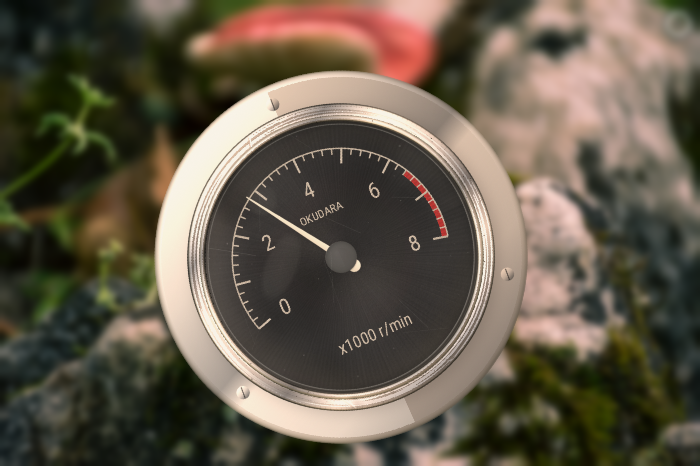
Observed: 2800 (rpm)
